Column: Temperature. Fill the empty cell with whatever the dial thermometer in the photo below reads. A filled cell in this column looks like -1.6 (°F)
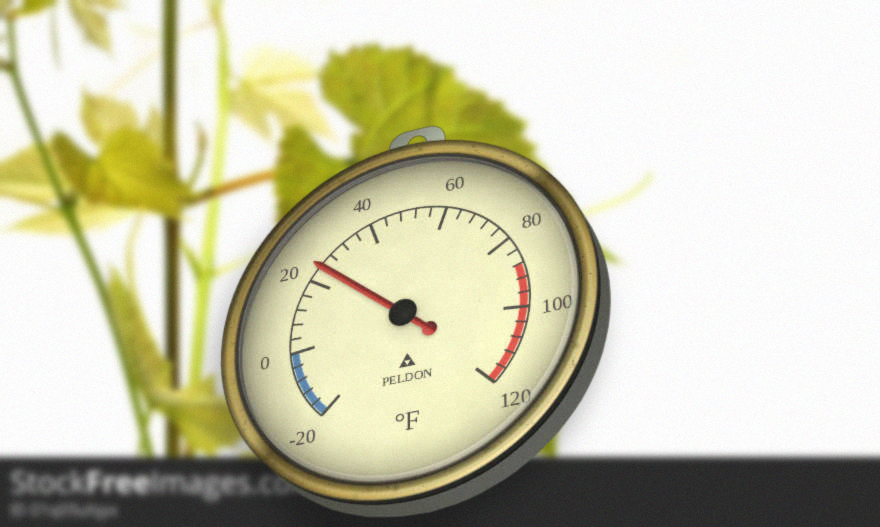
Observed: 24 (°F)
